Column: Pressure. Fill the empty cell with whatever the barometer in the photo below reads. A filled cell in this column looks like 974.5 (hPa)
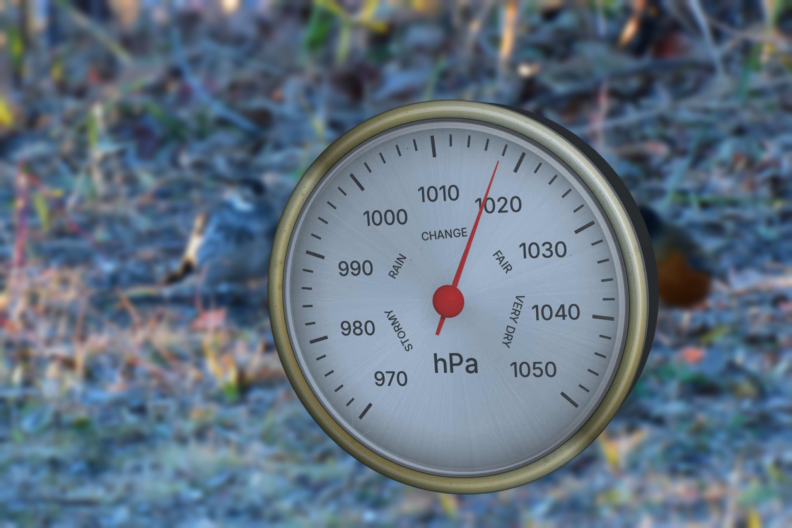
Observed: 1018 (hPa)
